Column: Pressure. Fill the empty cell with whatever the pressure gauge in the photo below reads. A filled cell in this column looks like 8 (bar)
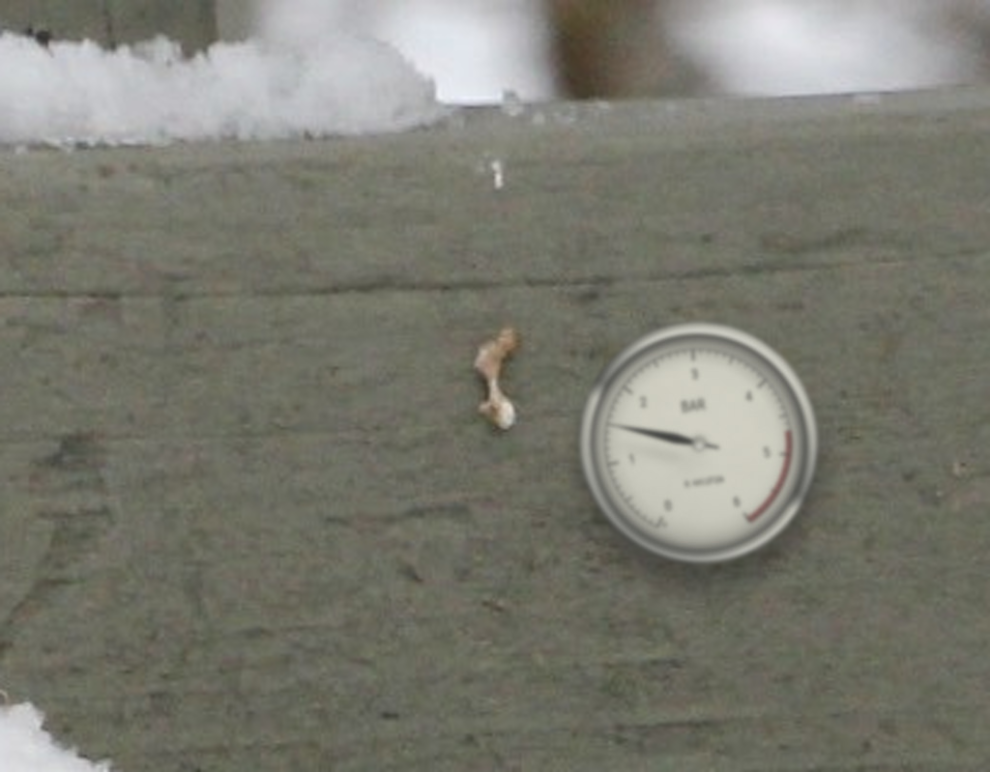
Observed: 1.5 (bar)
